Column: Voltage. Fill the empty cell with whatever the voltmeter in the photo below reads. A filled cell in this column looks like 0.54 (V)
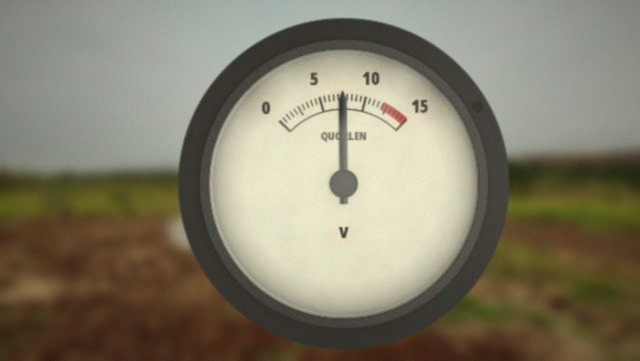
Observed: 7.5 (V)
